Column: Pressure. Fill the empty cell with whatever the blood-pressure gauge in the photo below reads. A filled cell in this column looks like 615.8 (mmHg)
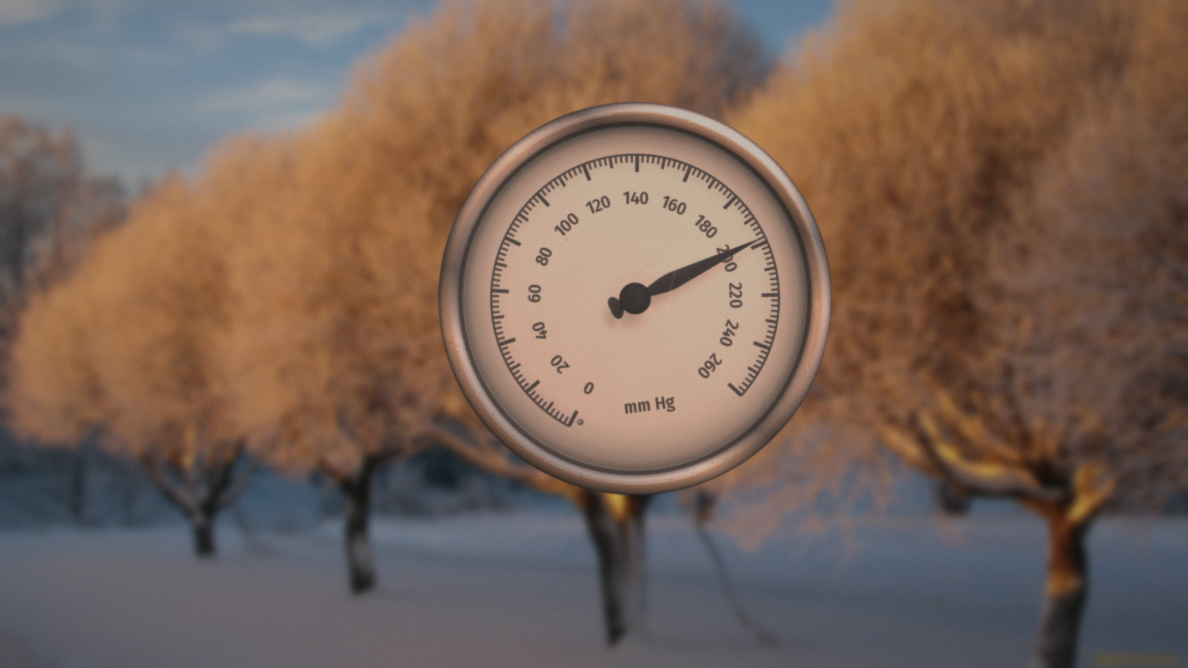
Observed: 198 (mmHg)
